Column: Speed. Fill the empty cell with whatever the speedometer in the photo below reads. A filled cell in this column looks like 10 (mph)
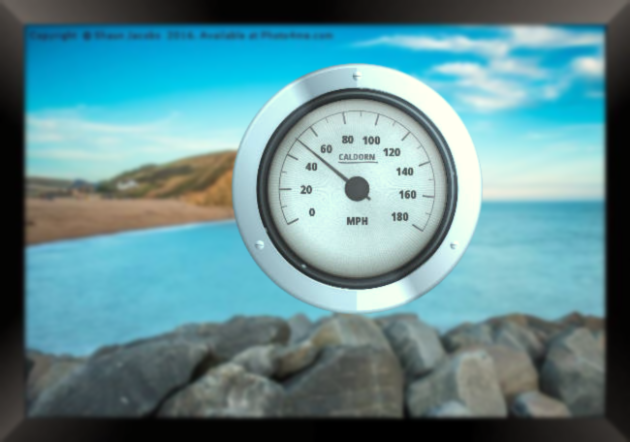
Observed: 50 (mph)
